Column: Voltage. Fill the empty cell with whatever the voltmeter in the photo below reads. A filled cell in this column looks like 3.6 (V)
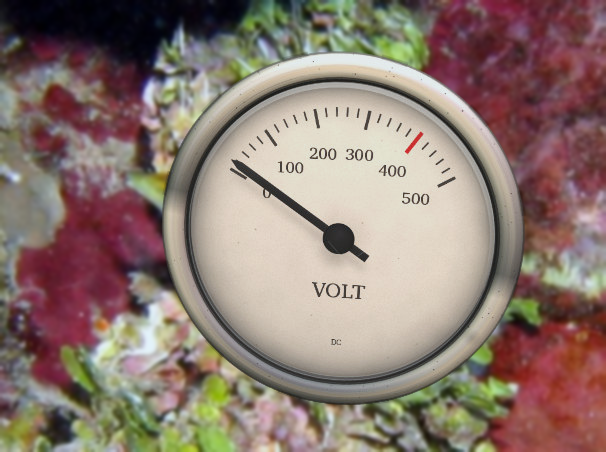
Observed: 20 (V)
